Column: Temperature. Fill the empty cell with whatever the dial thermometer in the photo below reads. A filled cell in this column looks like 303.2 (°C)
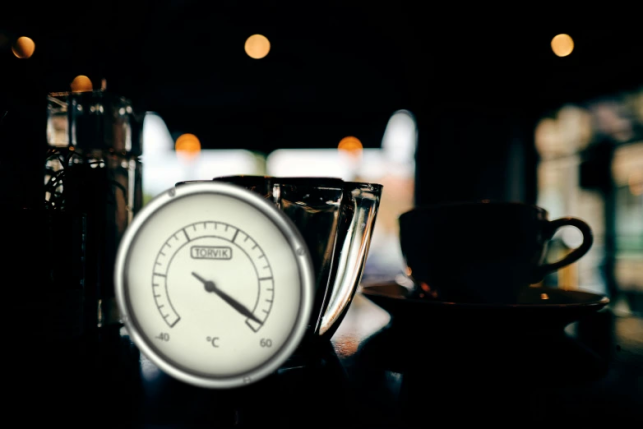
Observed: 56 (°C)
